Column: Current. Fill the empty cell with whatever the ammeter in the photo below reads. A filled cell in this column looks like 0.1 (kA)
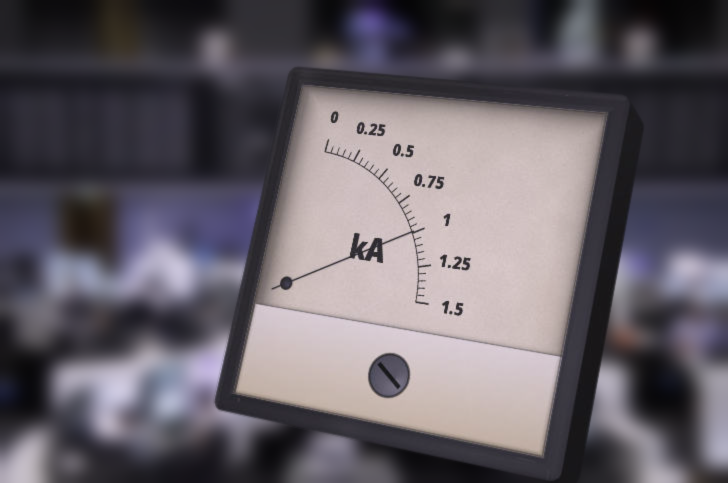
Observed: 1 (kA)
